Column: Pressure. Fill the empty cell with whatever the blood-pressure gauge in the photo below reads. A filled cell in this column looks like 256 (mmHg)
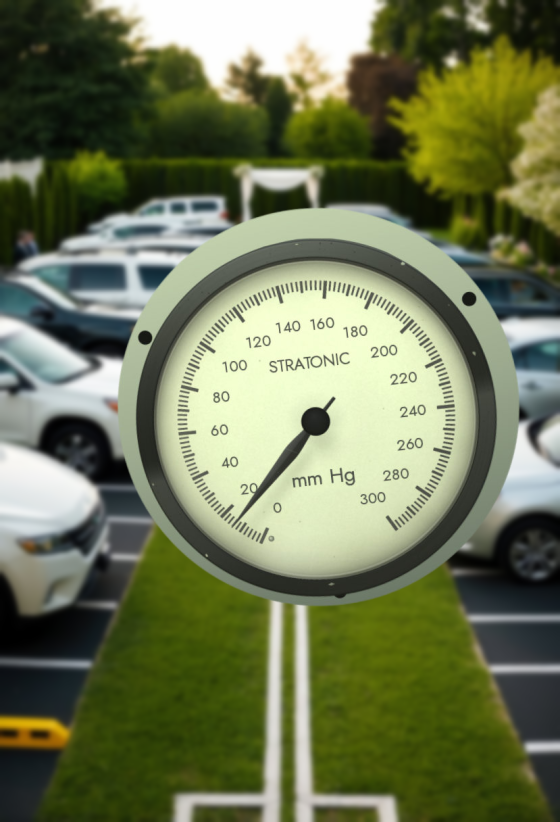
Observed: 14 (mmHg)
